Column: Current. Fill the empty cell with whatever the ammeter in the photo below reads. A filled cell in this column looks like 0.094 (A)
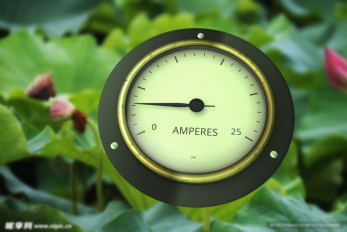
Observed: 3 (A)
